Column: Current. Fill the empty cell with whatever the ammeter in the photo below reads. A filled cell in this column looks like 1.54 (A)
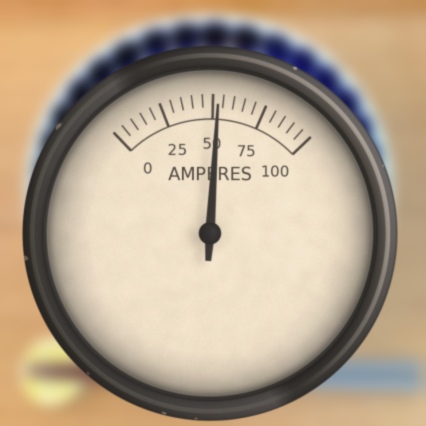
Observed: 52.5 (A)
